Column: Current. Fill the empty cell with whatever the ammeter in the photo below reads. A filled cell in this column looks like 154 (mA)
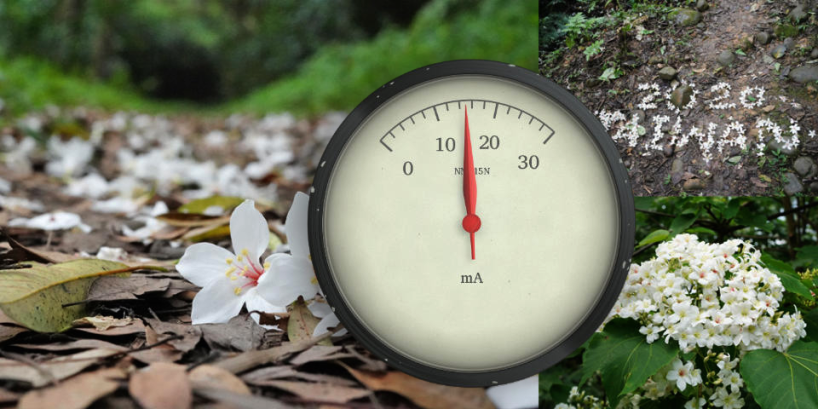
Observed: 15 (mA)
